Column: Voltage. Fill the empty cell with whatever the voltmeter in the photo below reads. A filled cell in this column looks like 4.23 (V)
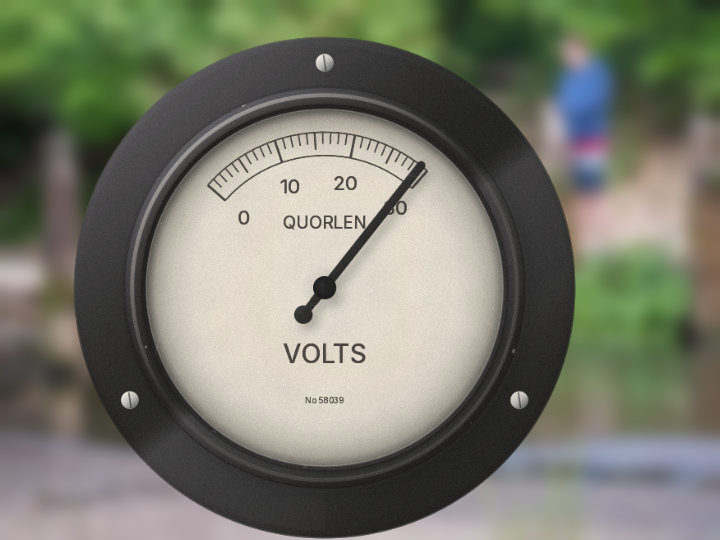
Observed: 29 (V)
